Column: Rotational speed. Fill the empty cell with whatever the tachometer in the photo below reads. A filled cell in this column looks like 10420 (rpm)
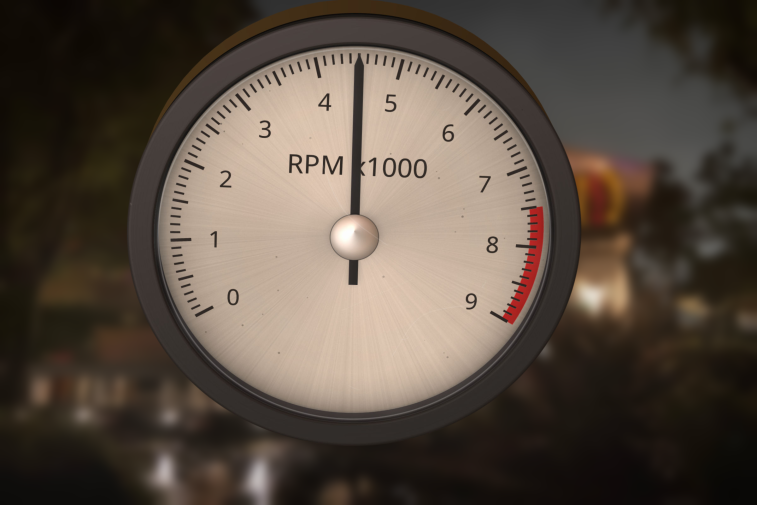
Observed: 4500 (rpm)
